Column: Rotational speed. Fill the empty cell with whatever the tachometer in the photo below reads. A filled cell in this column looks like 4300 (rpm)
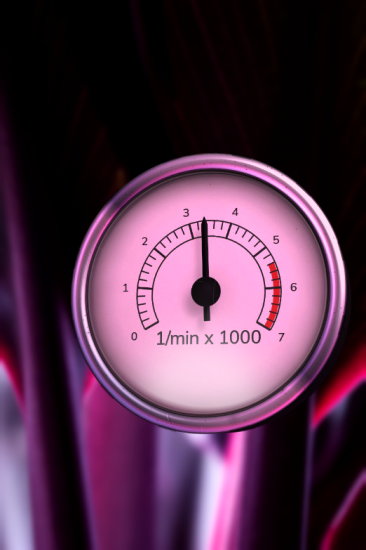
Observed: 3400 (rpm)
